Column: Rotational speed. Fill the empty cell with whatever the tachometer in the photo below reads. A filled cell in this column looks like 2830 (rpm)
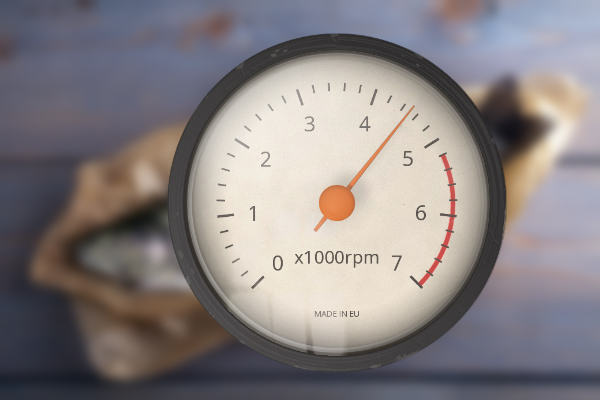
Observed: 4500 (rpm)
